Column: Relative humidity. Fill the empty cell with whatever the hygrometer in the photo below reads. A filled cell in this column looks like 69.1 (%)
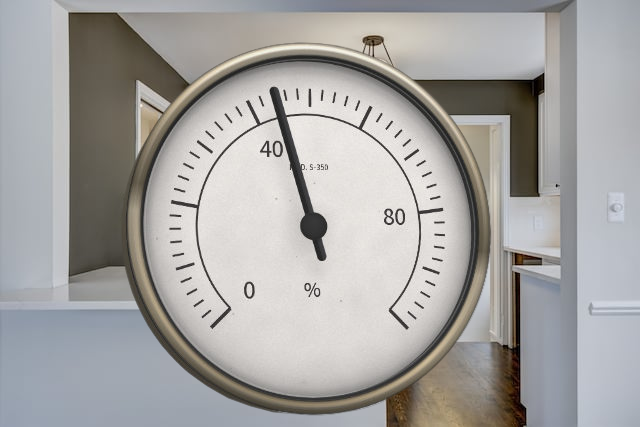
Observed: 44 (%)
